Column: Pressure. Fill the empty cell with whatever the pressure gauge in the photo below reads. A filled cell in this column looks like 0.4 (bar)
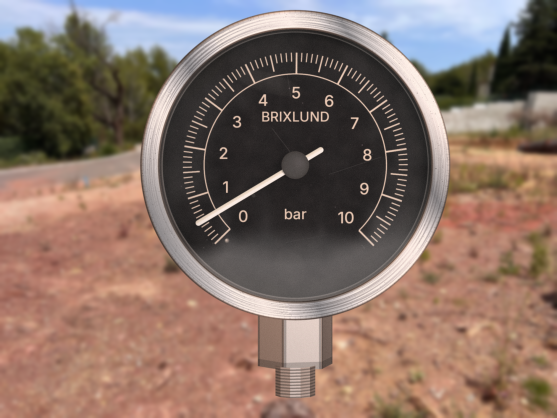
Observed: 0.5 (bar)
